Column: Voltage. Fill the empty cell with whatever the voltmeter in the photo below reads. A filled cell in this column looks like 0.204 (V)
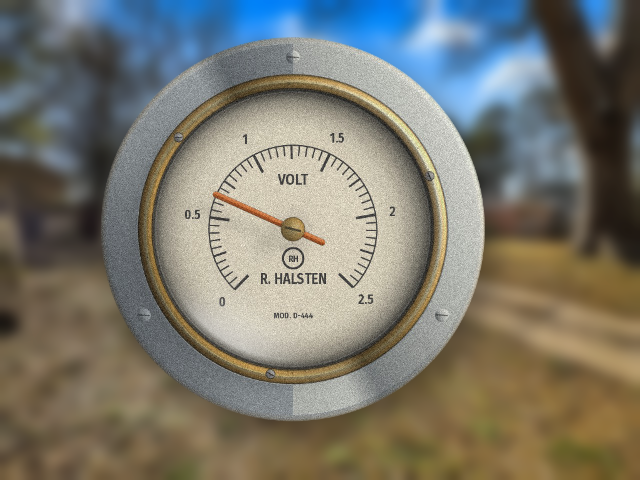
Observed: 0.65 (V)
